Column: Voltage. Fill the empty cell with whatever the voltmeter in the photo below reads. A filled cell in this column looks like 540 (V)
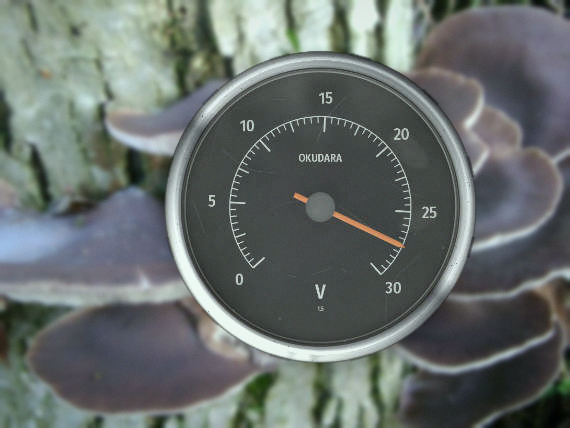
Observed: 27.5 (V)
